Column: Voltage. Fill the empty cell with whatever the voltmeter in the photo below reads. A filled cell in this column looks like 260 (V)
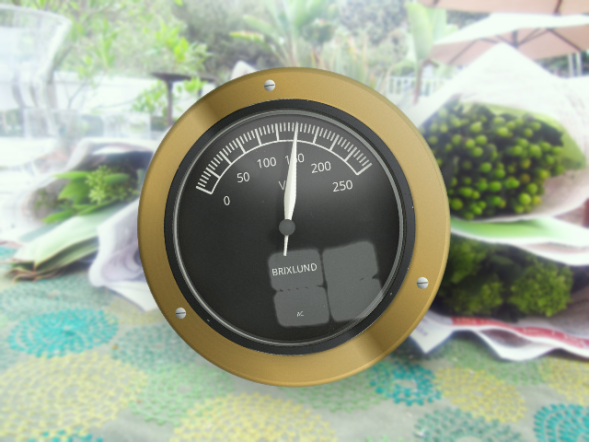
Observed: 150 (V)
